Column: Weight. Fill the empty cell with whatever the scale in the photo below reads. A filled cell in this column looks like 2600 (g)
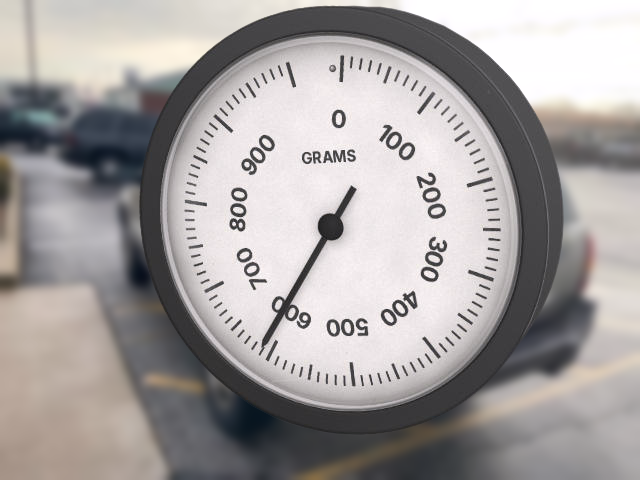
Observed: 610 (g)
